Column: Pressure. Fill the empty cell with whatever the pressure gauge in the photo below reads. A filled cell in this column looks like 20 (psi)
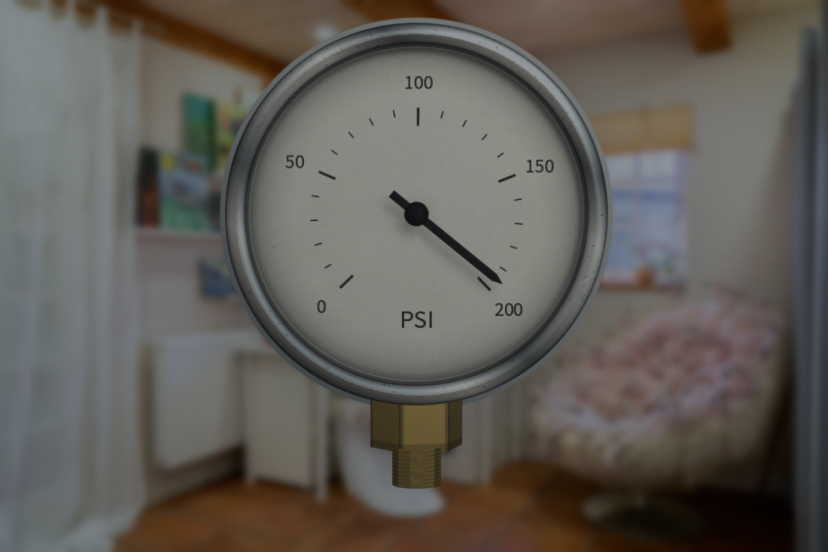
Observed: 195 (psi)
